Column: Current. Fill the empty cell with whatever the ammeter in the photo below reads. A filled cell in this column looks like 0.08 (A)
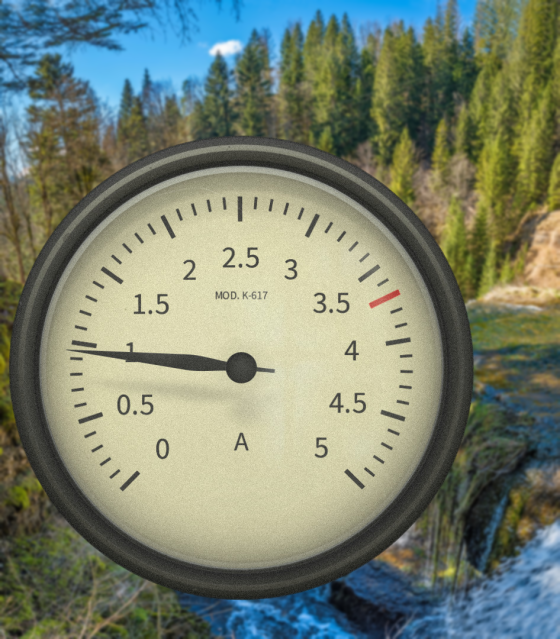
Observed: 0.95 (A)
